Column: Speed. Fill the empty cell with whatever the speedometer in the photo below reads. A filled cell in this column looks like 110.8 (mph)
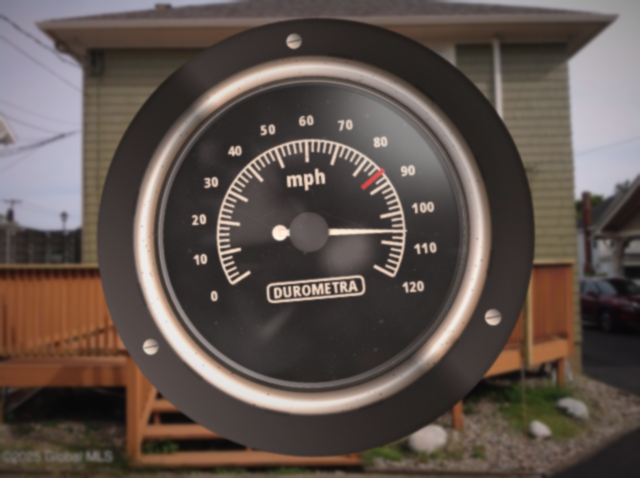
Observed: 106 (mph)
